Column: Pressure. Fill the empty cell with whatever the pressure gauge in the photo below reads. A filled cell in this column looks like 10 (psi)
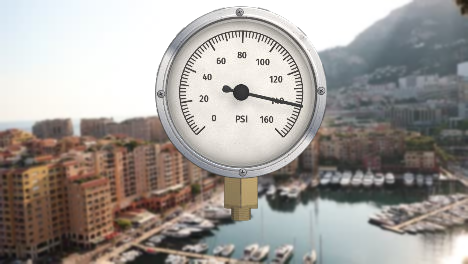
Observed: 140 (psi)
